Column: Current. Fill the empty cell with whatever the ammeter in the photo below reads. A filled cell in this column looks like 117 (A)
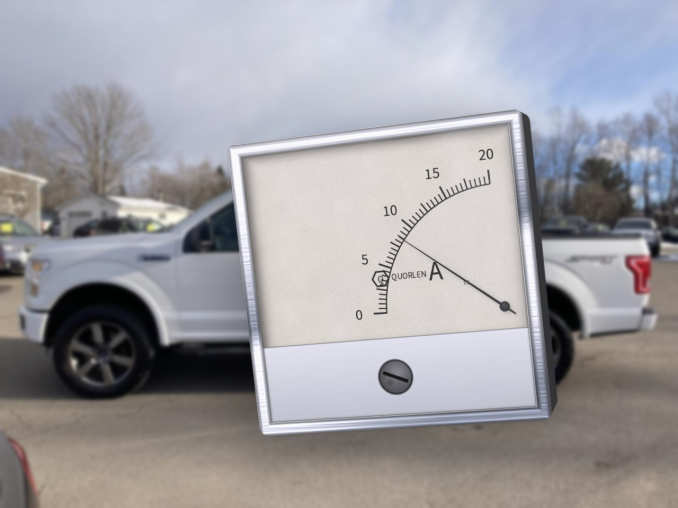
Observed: 8.5 (A)
